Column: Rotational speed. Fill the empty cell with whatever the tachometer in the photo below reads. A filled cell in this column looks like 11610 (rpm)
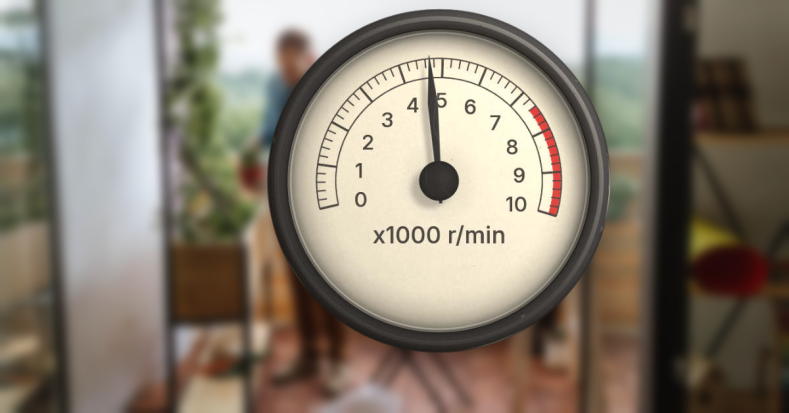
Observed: 4700 (rpm)
